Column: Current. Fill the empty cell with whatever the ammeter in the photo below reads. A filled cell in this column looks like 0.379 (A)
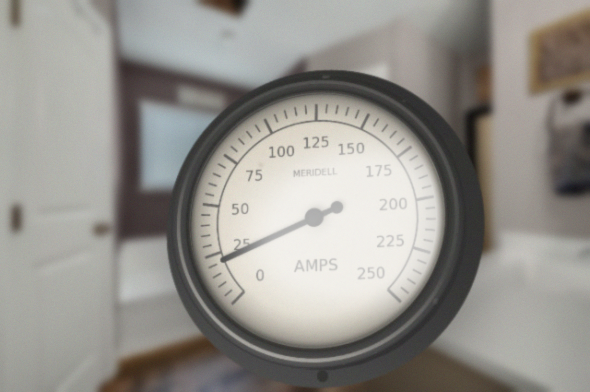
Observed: 20 (A)
